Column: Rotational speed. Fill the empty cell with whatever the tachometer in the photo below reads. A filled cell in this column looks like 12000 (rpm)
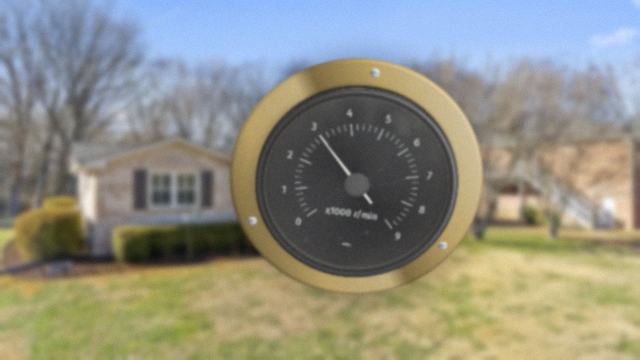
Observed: 3000 (rpm)
